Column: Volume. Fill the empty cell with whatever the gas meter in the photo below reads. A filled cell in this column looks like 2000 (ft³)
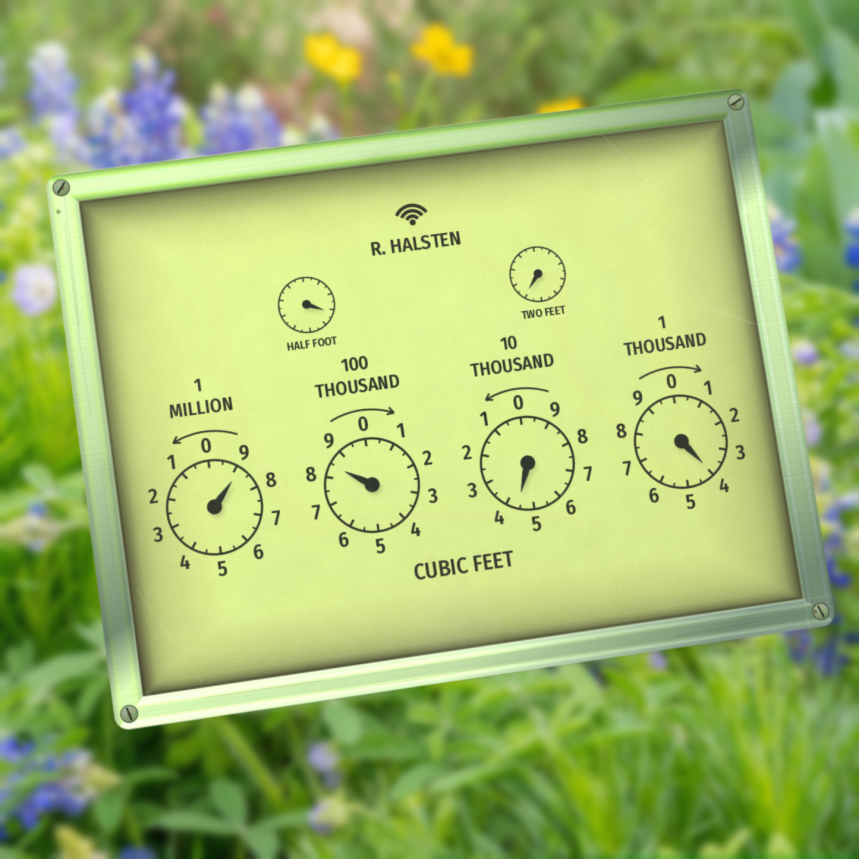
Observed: 884400 (ft³)
